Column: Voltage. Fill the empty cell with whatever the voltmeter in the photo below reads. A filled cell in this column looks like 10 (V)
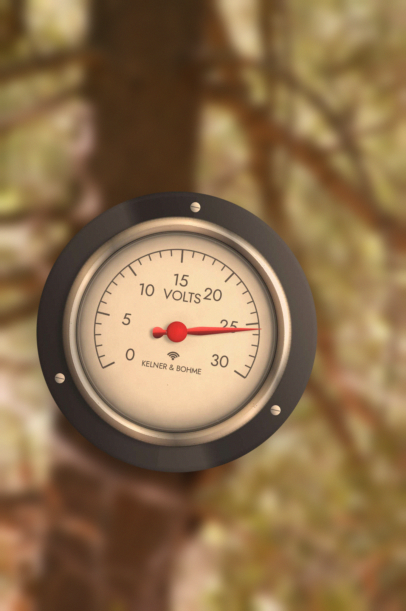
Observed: 25.5 (V)
